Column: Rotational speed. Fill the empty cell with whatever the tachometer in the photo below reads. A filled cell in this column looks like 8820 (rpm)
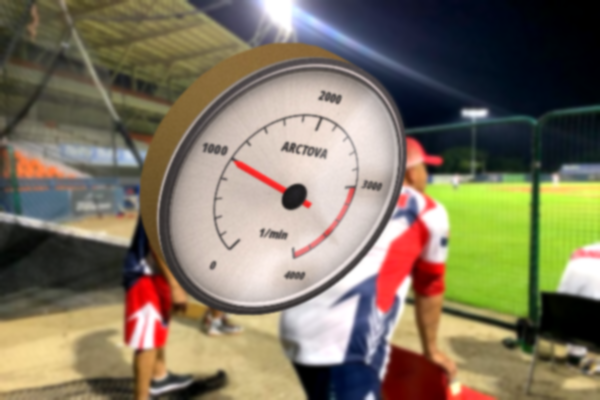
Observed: 1000 (rpm)
